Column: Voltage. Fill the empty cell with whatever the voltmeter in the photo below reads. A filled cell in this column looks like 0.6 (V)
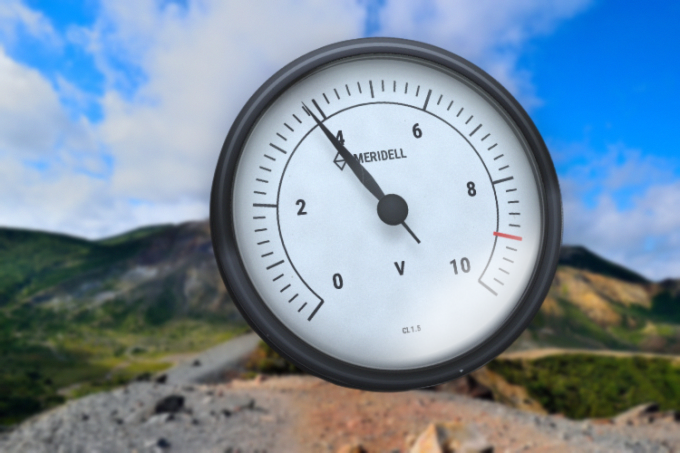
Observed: 3.8 (V)
